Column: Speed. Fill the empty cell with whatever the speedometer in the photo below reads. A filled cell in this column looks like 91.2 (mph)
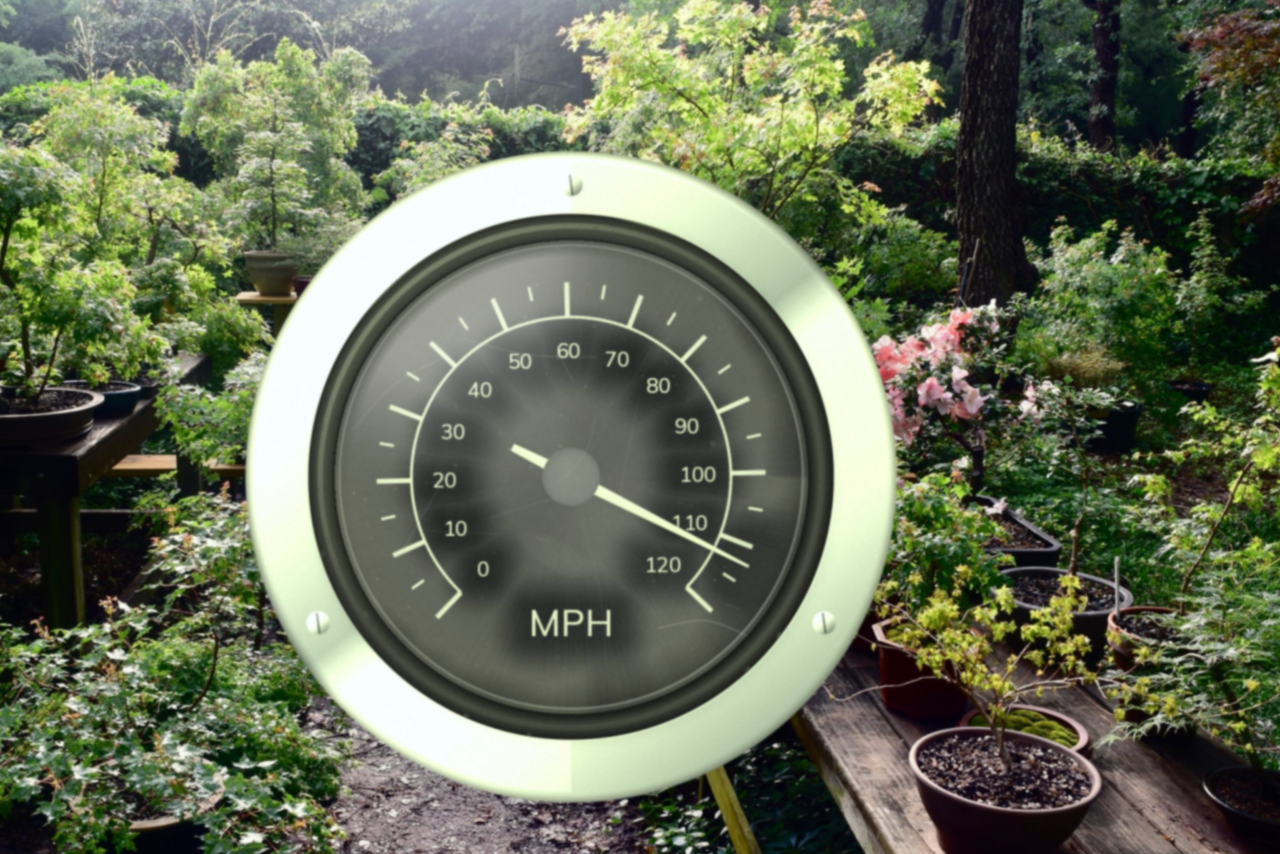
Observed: 112.5 (mph)
